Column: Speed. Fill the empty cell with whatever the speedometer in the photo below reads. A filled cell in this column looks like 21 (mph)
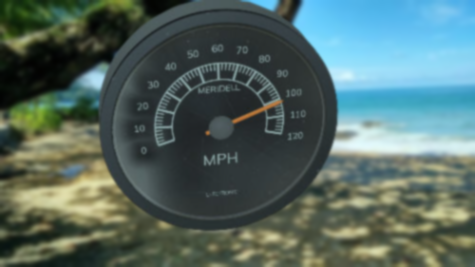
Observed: 100 (mph)
